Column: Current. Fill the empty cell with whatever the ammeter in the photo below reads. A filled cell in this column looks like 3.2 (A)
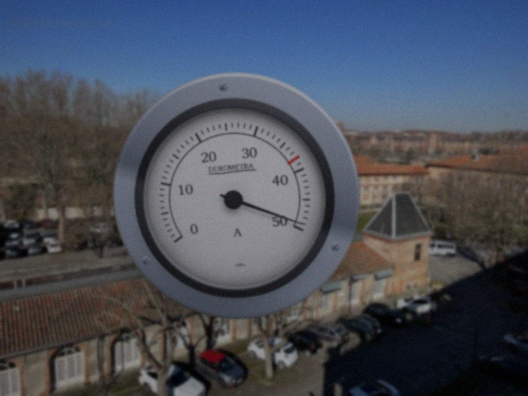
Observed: 49 (A)
